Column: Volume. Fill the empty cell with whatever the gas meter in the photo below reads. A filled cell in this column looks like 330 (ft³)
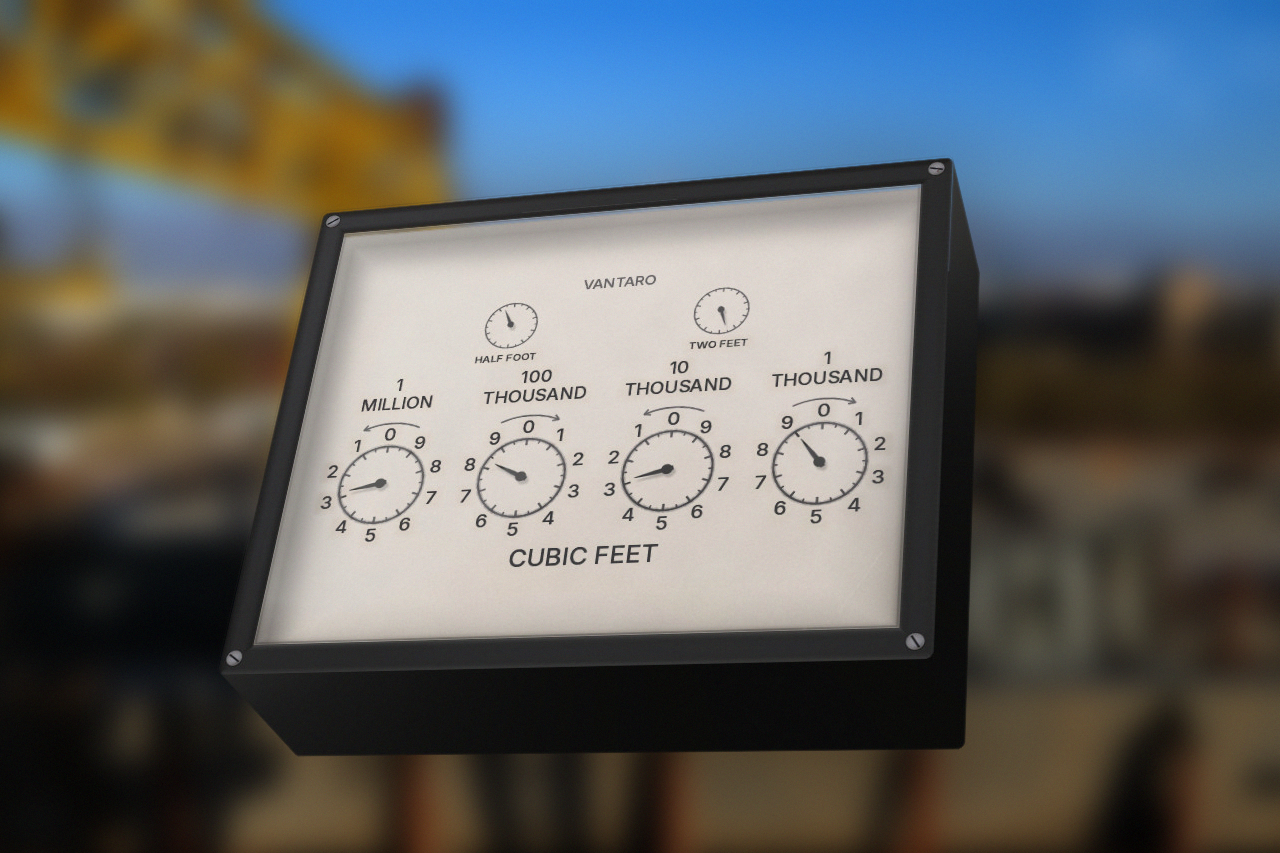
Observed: 282900 (ft³)
